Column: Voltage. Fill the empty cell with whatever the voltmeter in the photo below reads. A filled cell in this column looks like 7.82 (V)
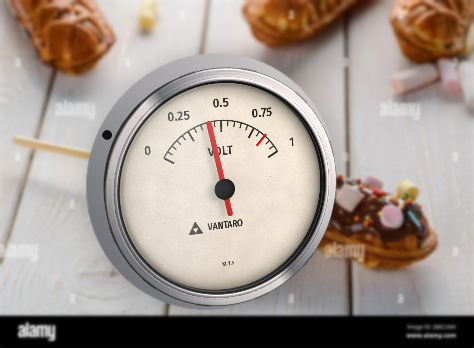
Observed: 0.4 (V)
